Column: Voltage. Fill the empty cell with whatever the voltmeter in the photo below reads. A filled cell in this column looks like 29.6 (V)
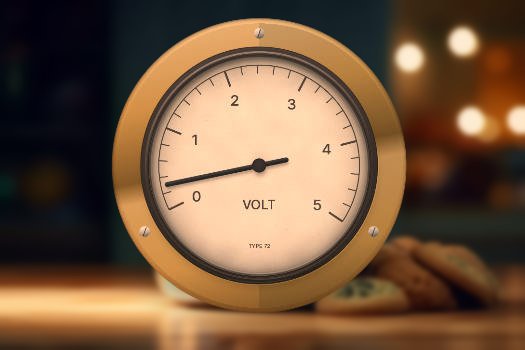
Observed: 0.3 (V)
